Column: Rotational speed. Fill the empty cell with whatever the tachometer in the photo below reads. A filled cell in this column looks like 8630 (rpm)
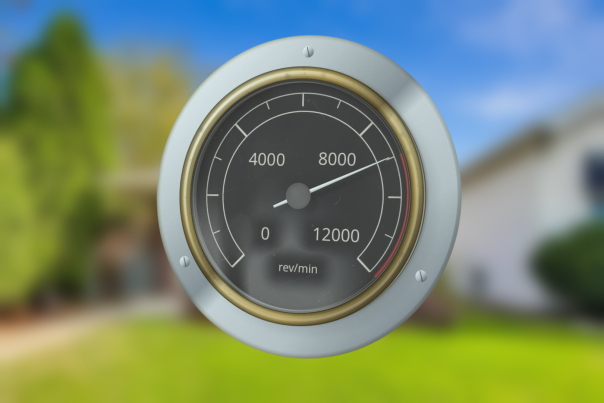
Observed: 9000 (rpm)
